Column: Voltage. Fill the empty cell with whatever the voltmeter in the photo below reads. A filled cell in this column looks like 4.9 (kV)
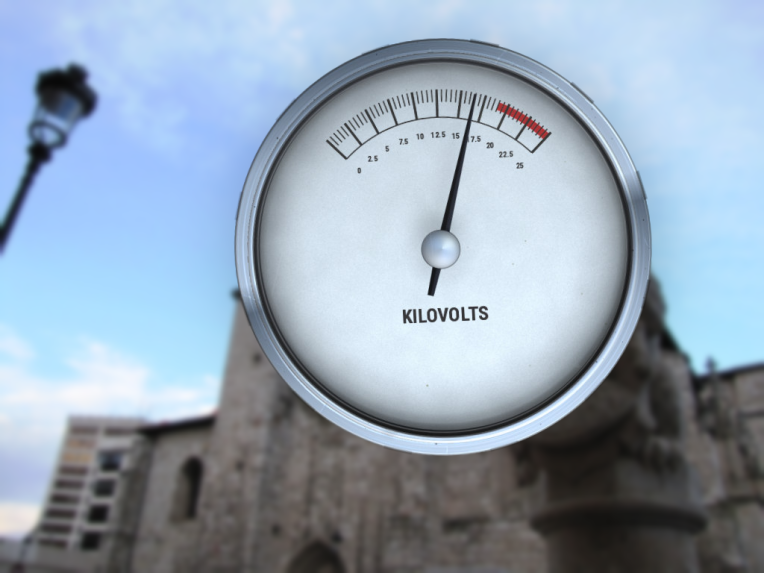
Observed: 16.5 (kV)
